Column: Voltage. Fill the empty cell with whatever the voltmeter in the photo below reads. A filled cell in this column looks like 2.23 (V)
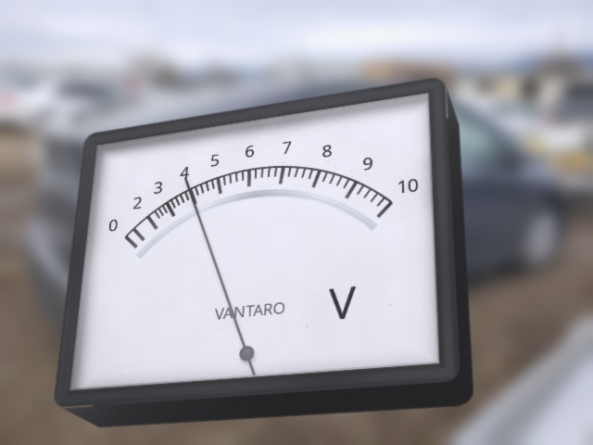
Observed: 4 (V)
